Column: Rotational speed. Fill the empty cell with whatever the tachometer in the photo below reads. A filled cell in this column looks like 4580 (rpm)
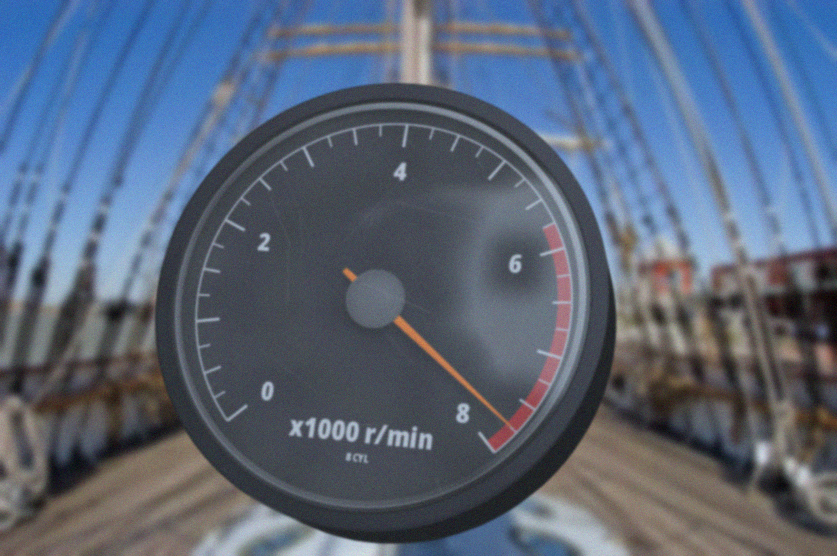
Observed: 7750 (rpm)
